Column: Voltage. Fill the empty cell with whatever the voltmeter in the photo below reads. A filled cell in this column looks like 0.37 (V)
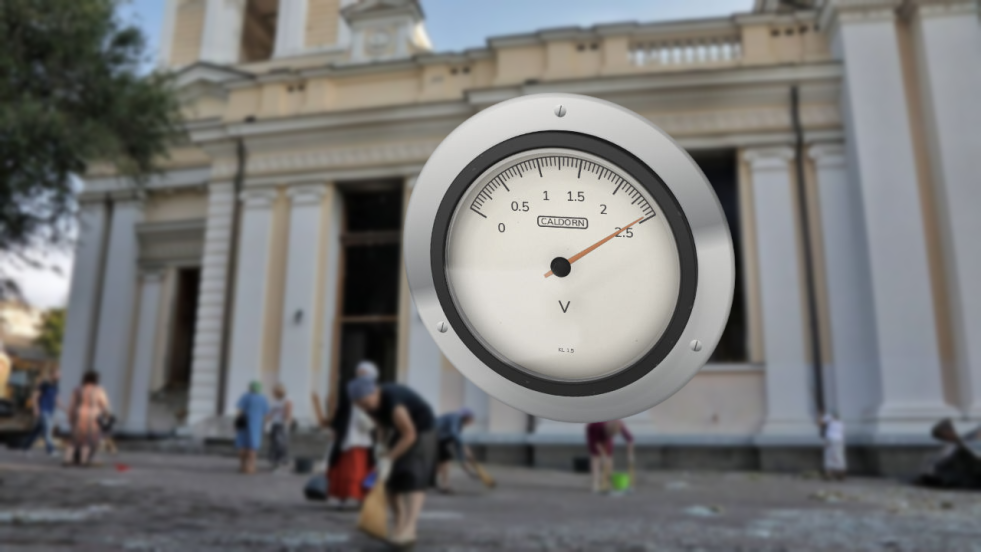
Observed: 2.45 (V)
